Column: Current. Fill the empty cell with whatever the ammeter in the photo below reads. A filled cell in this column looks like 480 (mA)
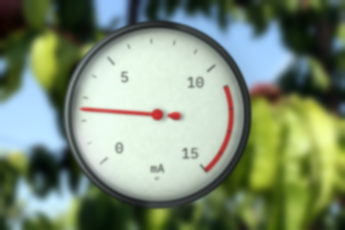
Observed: 2.5 (mA)
